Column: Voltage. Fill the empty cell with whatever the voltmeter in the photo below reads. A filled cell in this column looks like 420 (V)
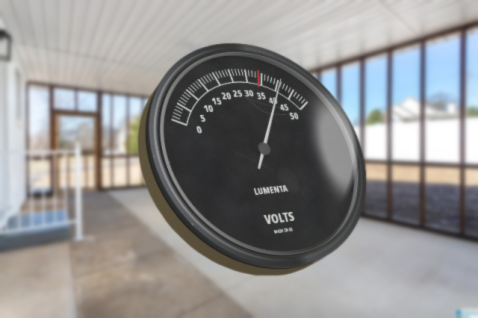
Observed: 40 (V)
